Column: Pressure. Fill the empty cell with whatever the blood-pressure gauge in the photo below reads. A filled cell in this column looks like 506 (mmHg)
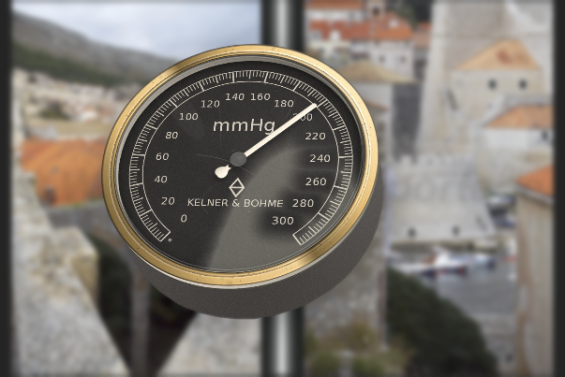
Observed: 200 (mmHg)
